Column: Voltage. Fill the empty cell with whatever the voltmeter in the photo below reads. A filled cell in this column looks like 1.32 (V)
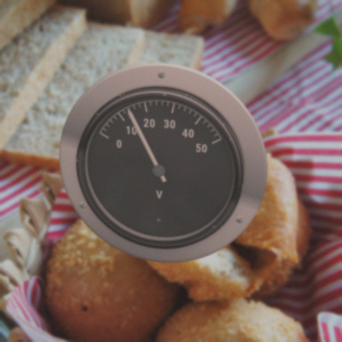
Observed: 14 (V)
